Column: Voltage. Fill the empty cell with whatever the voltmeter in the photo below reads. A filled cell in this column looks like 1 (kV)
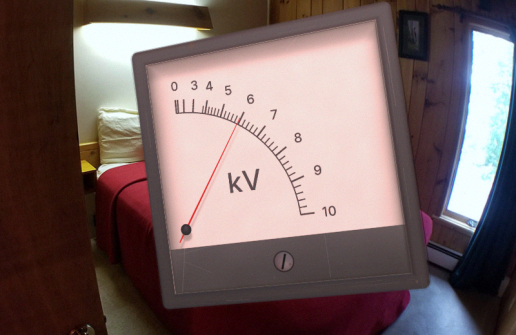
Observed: 6 (kV)
